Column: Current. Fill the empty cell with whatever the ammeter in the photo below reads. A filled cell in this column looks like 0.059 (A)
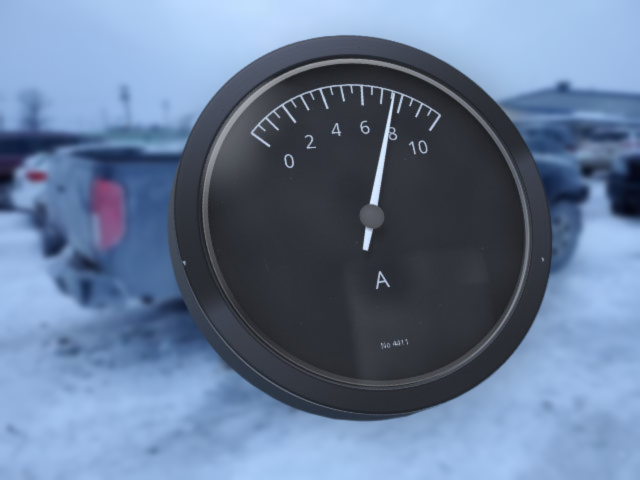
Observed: 7.5 (A)
